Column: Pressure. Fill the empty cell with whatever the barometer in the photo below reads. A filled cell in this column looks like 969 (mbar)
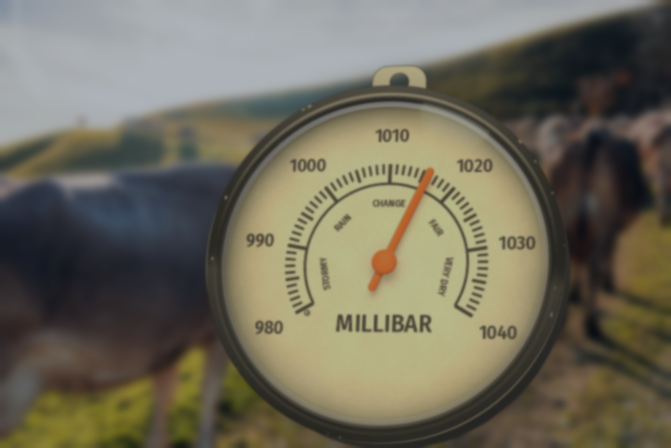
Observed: 1016 (mbar)
